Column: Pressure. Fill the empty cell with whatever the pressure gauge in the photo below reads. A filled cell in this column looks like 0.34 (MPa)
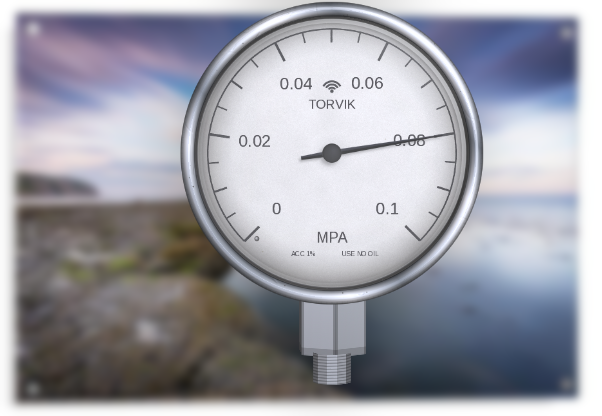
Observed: 0.08 (MPa)
